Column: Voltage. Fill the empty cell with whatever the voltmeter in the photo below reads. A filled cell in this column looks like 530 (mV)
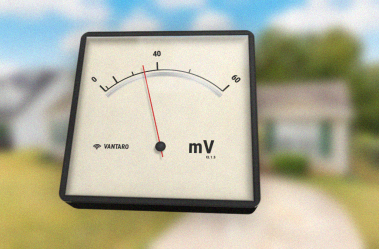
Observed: 35 (mV)
